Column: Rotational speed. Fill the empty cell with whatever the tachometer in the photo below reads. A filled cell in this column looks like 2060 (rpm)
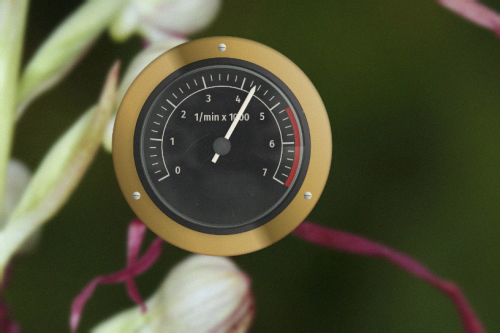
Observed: 4300 (rpm)
